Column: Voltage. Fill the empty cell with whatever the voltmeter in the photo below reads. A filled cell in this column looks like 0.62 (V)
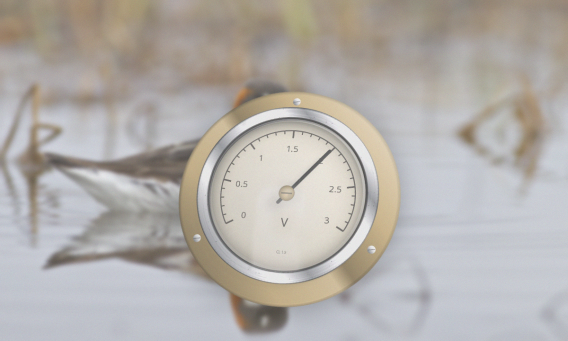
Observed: 2 (V)
